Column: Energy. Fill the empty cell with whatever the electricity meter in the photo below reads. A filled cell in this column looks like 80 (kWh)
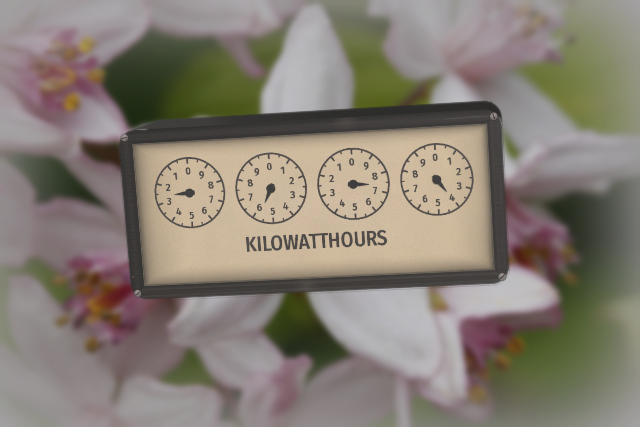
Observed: 2574 (kWh)
